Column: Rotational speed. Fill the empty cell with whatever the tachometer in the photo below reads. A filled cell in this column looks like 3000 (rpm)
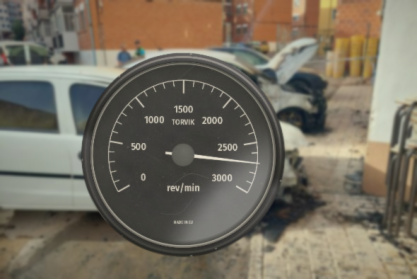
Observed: 2700 (rpm)
